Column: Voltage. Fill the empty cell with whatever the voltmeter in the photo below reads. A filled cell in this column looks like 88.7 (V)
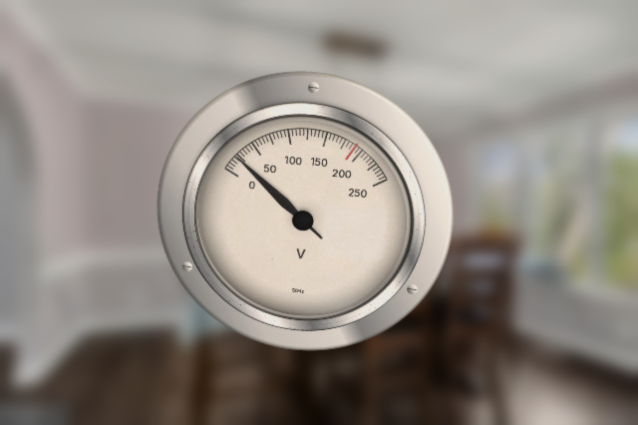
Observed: 25 (V)
